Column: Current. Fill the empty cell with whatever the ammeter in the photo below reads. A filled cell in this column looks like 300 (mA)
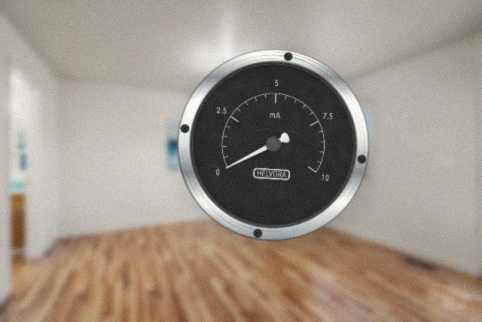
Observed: 0 (mA)
